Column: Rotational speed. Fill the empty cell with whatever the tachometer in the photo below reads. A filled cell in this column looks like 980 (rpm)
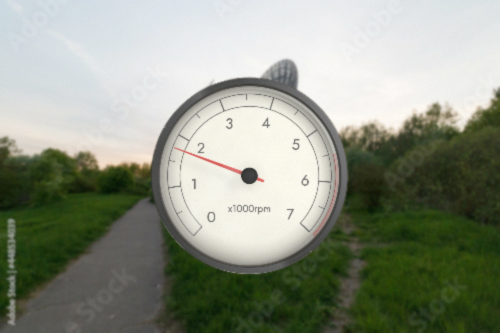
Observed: 1750 (rpm)
